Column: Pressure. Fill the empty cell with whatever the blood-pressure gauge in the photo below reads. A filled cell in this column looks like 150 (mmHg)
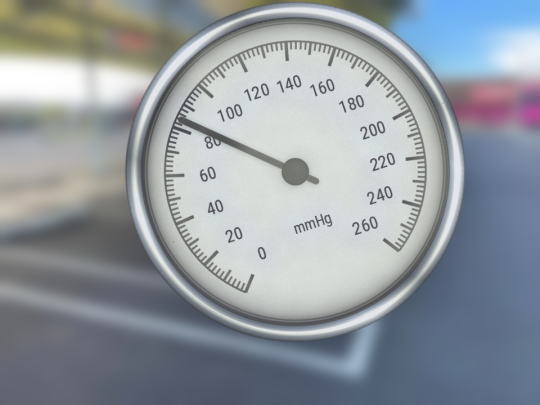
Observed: 84 (mmHg)
